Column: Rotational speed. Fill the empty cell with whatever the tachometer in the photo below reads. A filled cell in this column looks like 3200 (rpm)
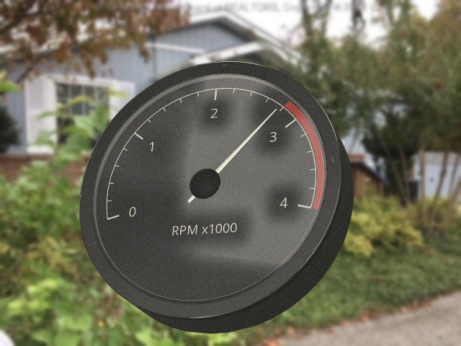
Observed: 2800 (rpm)
